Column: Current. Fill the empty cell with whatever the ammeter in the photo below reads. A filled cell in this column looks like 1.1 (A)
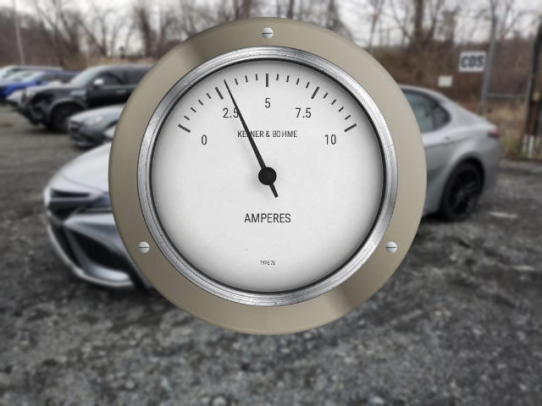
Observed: 3 (A)
